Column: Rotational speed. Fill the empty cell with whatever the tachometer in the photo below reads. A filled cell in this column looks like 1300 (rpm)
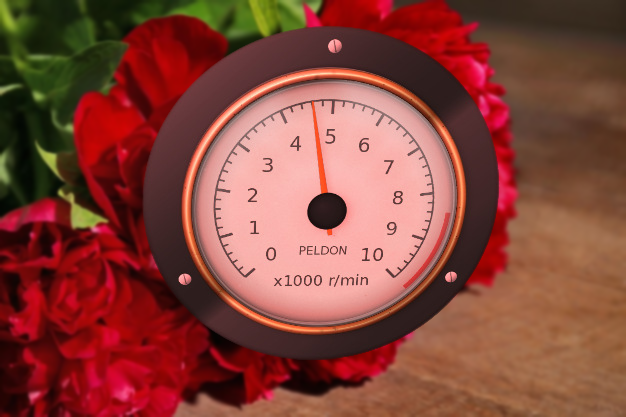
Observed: 4600 (rpm)
